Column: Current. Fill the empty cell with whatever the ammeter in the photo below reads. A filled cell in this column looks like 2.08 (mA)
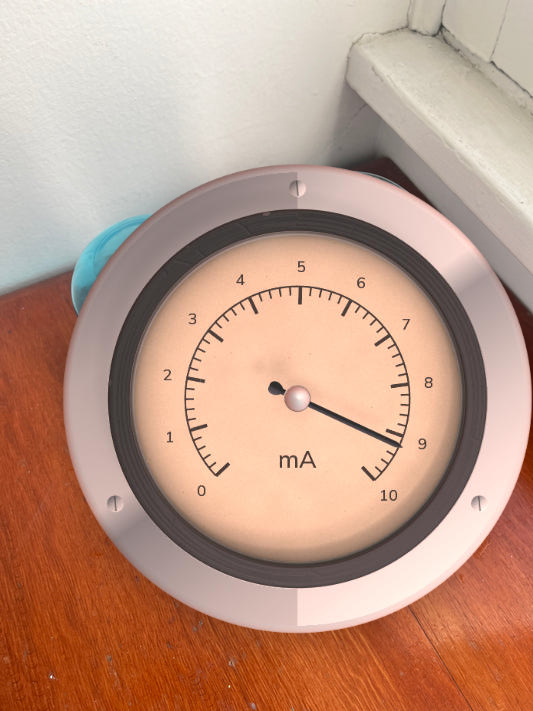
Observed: 9.2 (mA)
